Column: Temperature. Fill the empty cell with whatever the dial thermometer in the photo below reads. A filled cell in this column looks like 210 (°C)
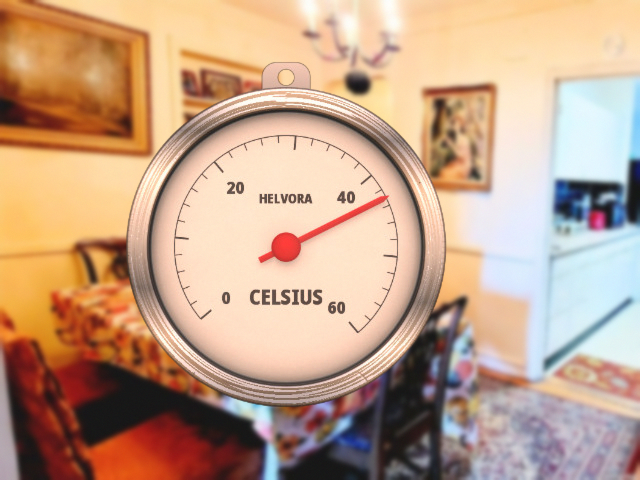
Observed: 43 (°C)
